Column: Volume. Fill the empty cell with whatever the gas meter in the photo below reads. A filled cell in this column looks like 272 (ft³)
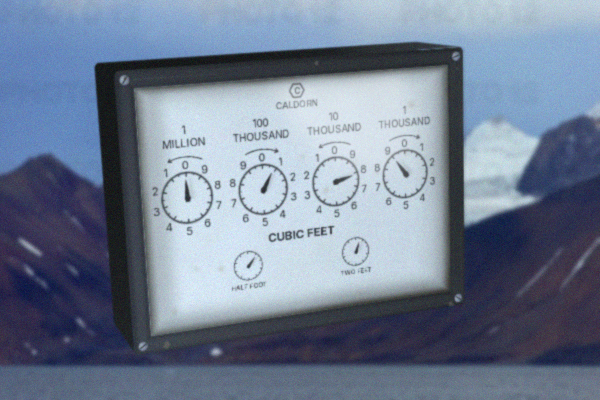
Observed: 7900 (ft³)
